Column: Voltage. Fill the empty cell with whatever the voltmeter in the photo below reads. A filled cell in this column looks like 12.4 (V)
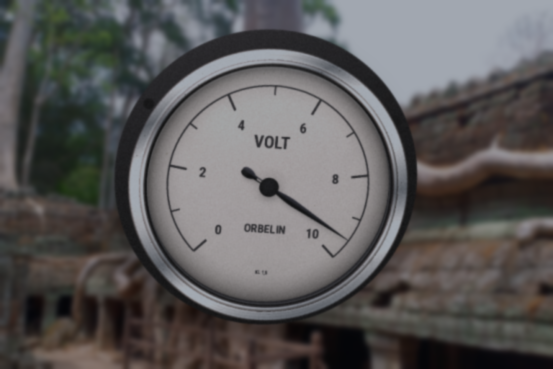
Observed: 9.5 (V)
